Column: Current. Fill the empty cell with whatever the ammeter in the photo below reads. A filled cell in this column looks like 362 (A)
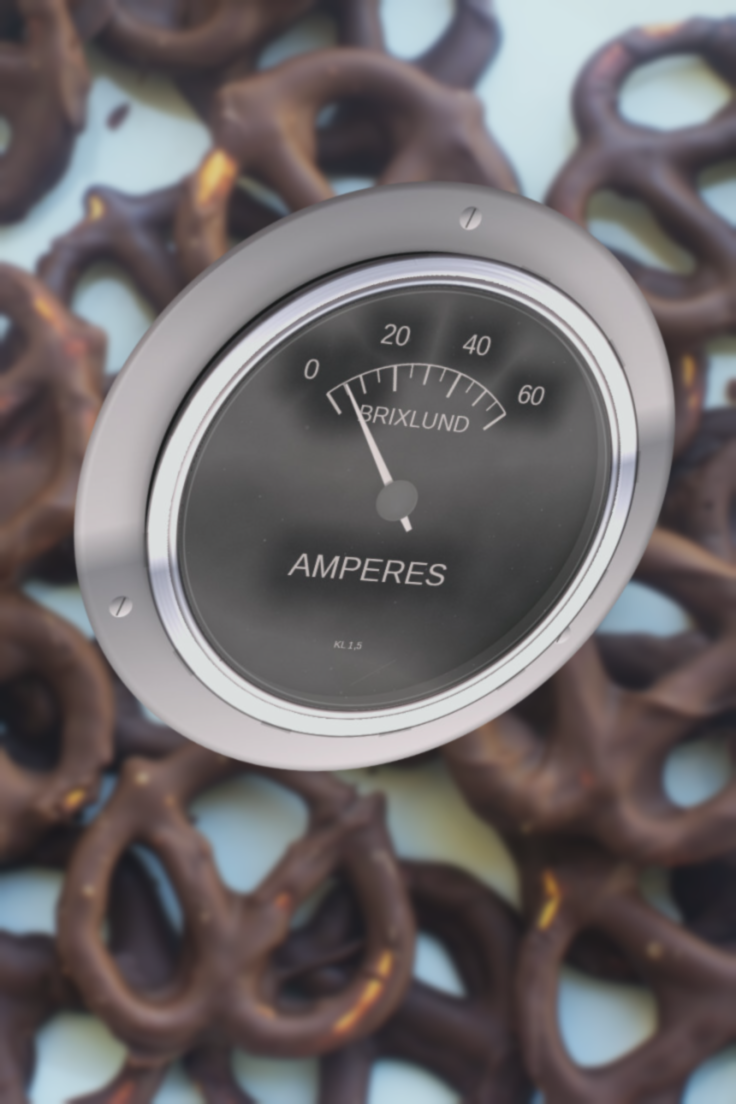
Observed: 5 (A)
